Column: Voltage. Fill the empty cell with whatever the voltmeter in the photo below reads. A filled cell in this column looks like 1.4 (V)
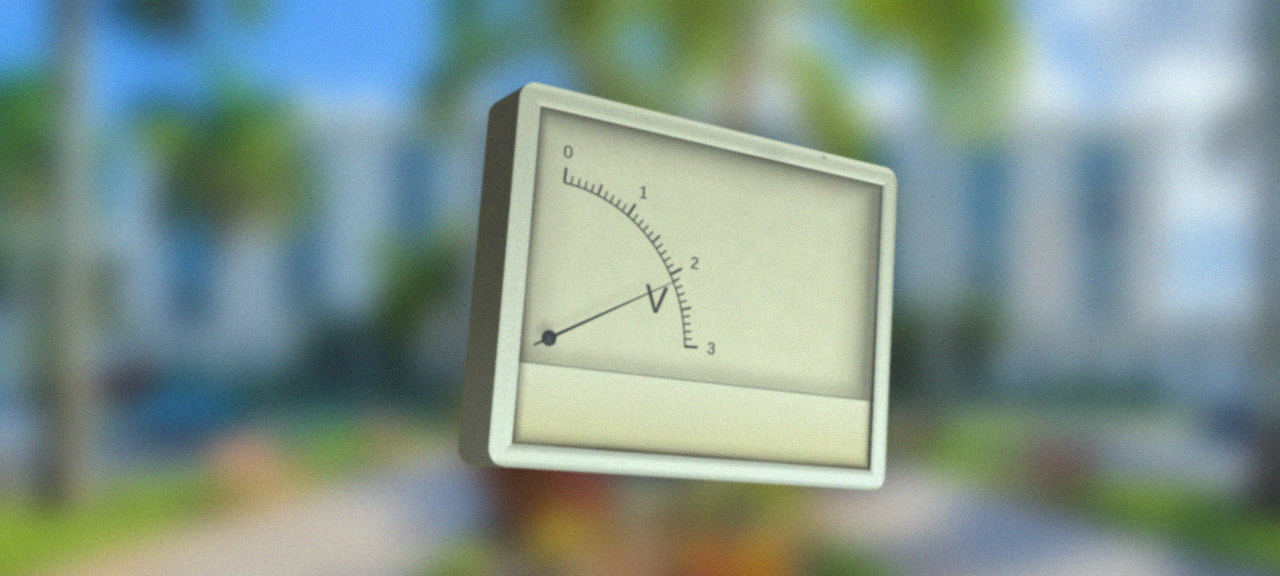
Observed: 2.1 (V)
